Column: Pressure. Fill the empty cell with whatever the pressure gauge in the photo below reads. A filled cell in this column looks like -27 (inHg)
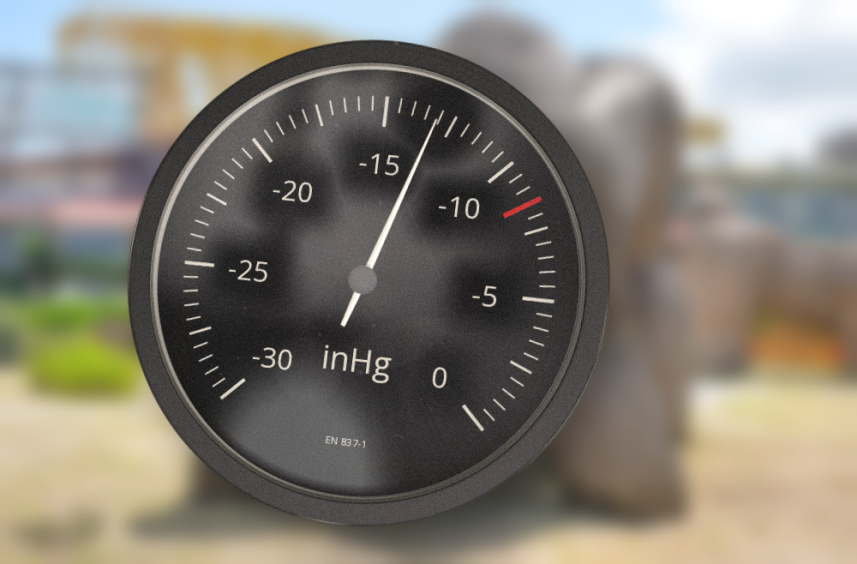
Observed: -13 (inHg)
